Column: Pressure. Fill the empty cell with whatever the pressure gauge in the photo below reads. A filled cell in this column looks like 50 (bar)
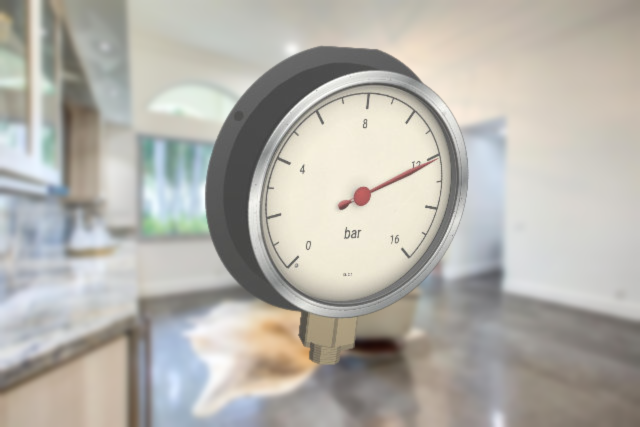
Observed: 12 (bar)
